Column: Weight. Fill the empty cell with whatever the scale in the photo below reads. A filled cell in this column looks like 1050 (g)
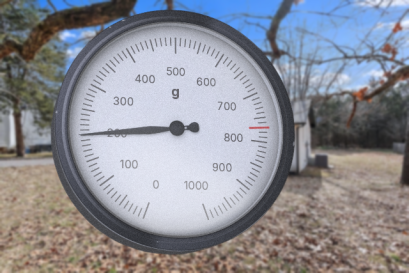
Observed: 200 (g)
